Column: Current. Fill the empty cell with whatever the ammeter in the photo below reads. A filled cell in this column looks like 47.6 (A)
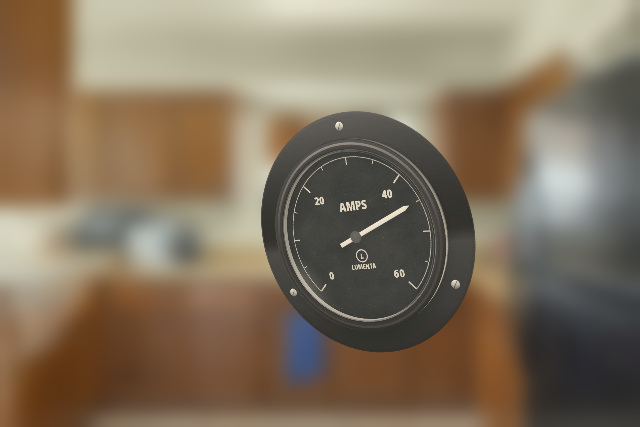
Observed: 45 (A)
